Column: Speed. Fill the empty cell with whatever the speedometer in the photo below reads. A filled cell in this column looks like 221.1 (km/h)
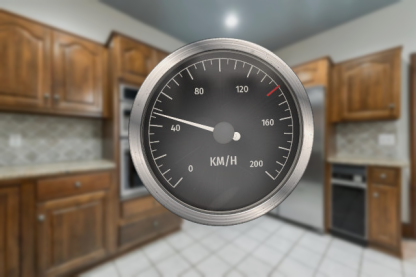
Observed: 47.5 (km/h)
